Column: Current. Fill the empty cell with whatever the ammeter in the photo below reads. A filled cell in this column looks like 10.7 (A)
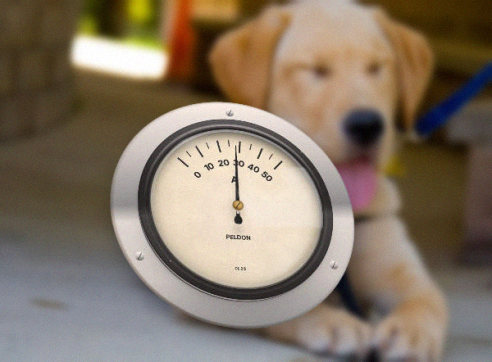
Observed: 27.5 (A)
